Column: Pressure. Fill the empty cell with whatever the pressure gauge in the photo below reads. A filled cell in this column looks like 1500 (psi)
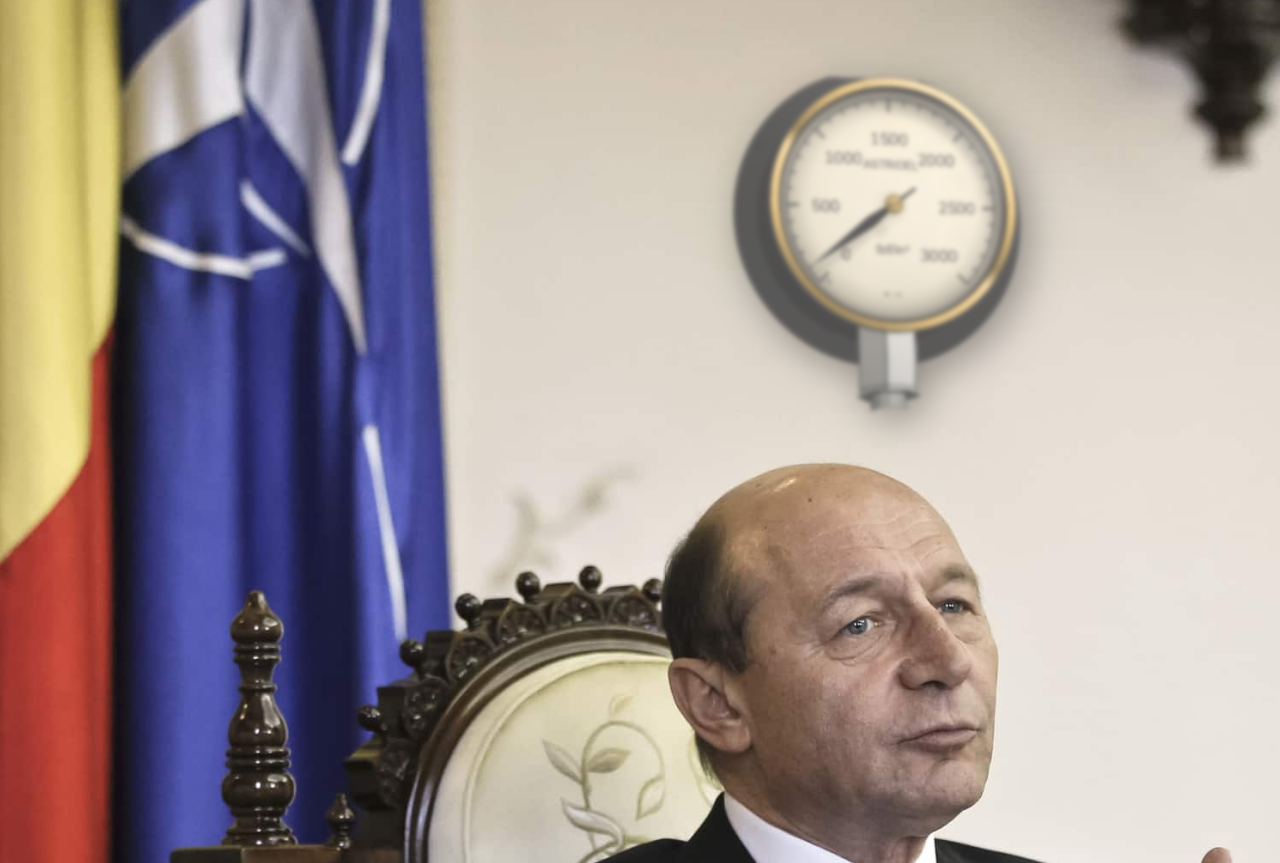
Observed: 100 (psi)
